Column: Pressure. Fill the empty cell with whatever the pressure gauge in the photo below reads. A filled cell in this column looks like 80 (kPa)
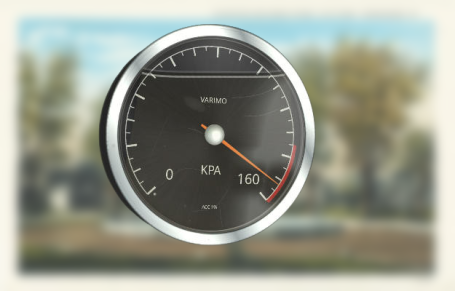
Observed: 152.5 (kPa)
